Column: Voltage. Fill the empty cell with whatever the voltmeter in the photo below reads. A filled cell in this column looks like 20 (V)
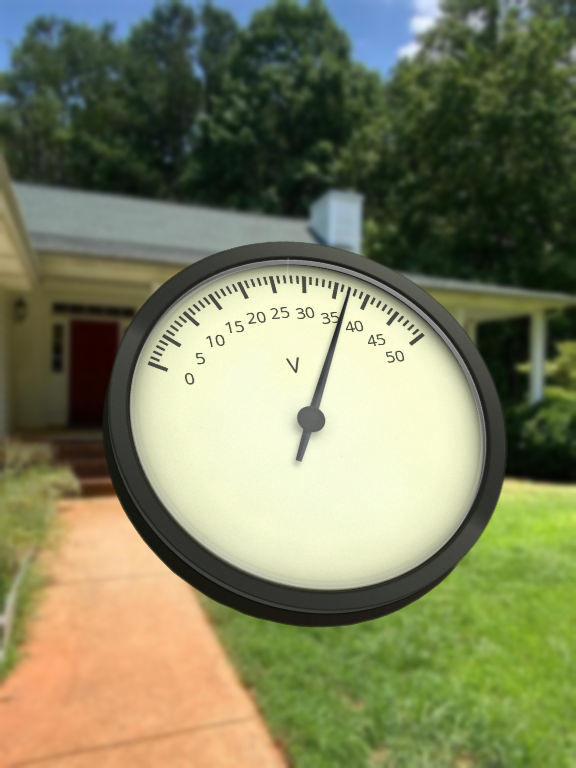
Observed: 37 (V)
